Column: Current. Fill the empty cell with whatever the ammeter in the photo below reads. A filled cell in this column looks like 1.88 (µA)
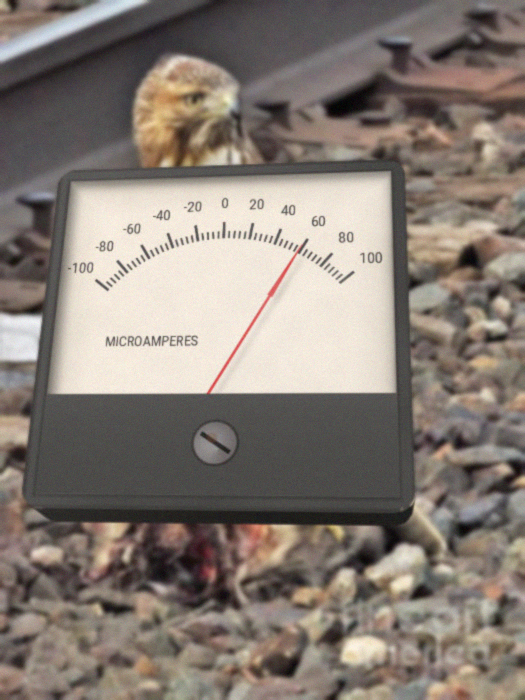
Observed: 60 (µA)
